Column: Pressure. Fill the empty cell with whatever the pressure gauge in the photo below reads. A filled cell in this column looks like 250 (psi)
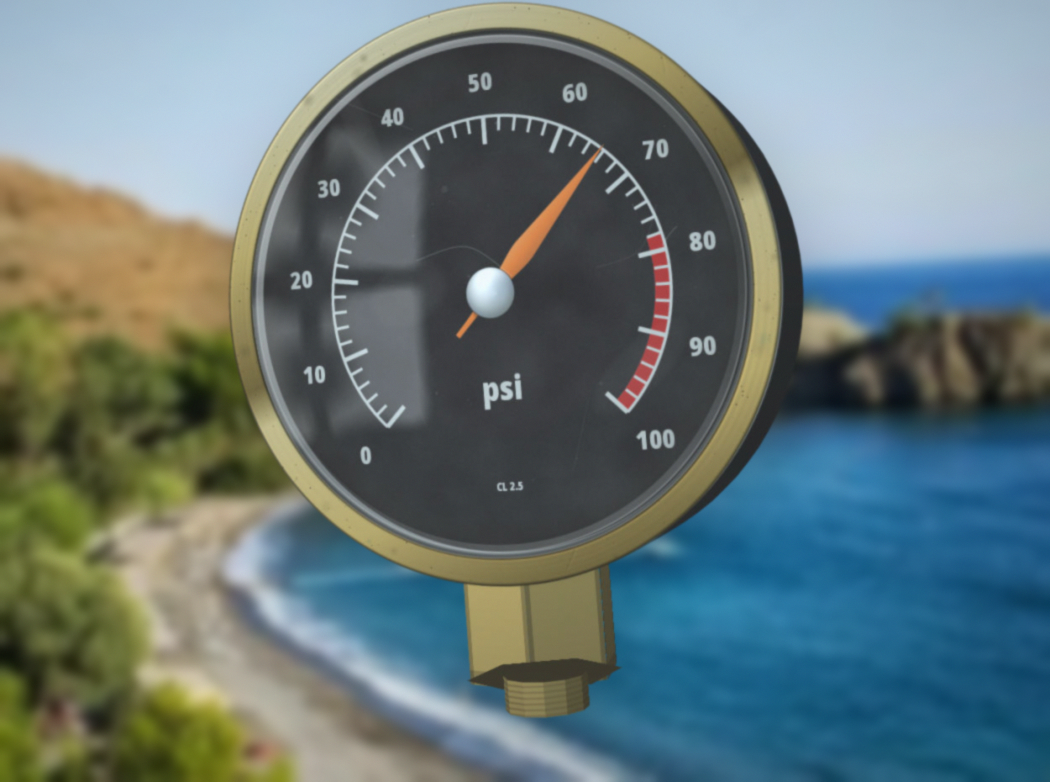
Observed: 66 (psi)
